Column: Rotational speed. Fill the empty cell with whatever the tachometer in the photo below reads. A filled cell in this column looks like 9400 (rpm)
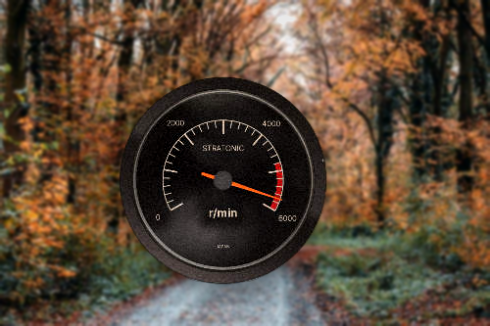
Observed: 5700 (rpm)
